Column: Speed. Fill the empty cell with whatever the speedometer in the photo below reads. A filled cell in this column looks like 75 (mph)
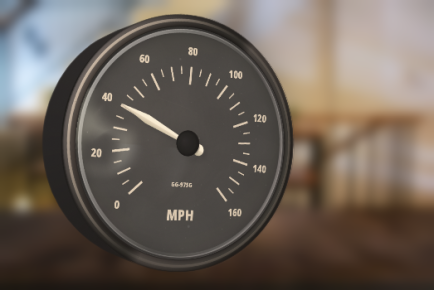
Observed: 40 (mph)
